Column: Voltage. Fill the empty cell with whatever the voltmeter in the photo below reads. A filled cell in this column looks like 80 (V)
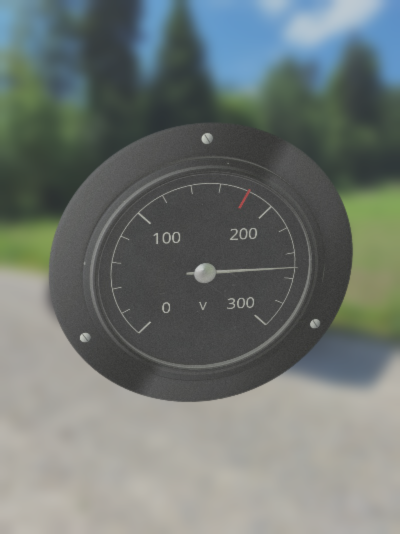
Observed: 250 (V)
